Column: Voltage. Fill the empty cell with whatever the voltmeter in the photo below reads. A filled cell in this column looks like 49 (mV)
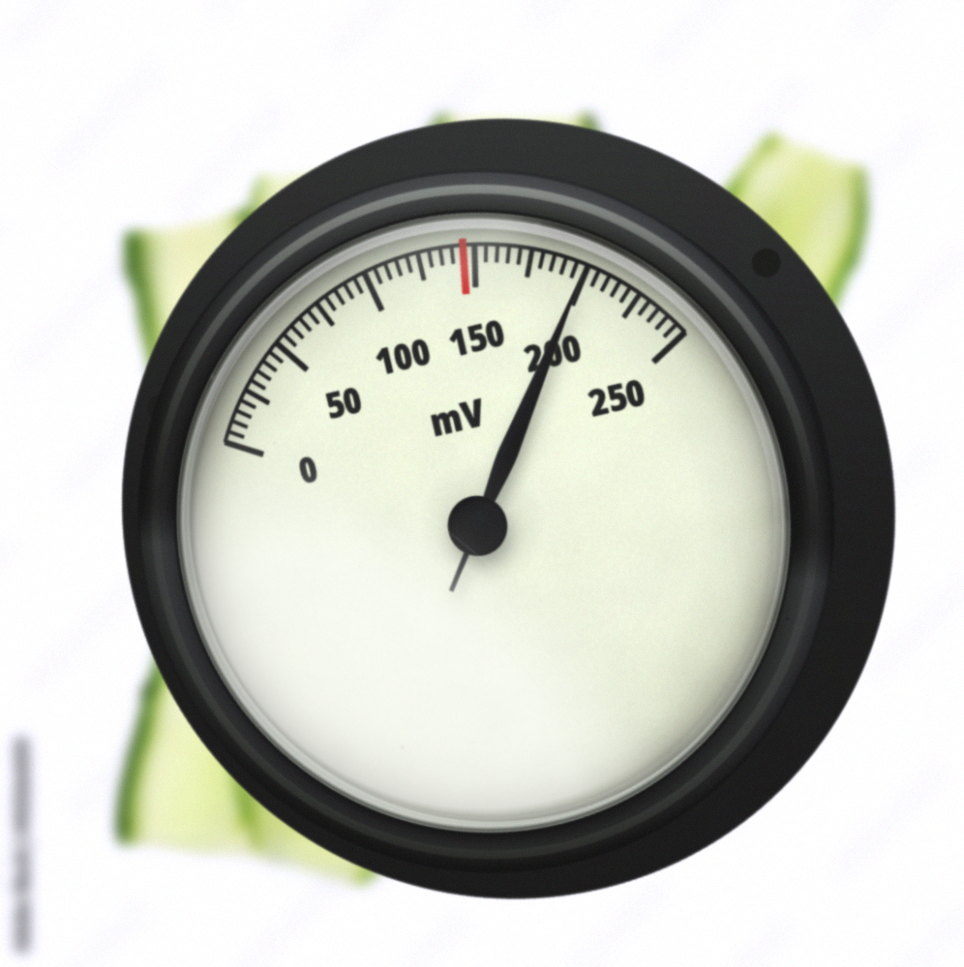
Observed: 200 (mV)
